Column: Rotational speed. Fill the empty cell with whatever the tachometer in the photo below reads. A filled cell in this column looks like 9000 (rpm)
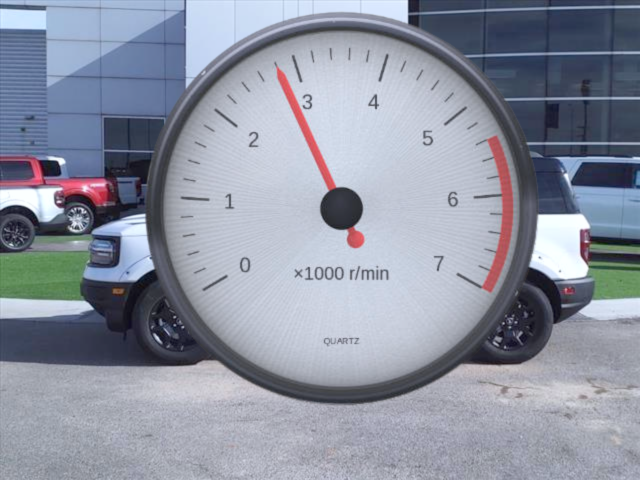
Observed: 2800 (rpm)
